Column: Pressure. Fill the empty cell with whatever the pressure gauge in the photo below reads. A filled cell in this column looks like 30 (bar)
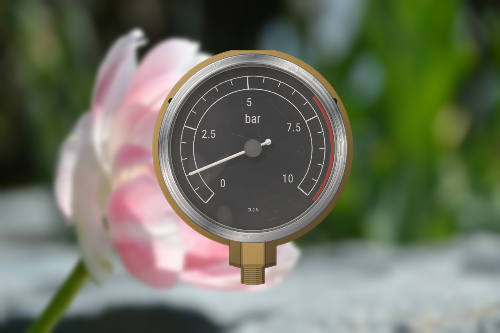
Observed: 1 (bar)
